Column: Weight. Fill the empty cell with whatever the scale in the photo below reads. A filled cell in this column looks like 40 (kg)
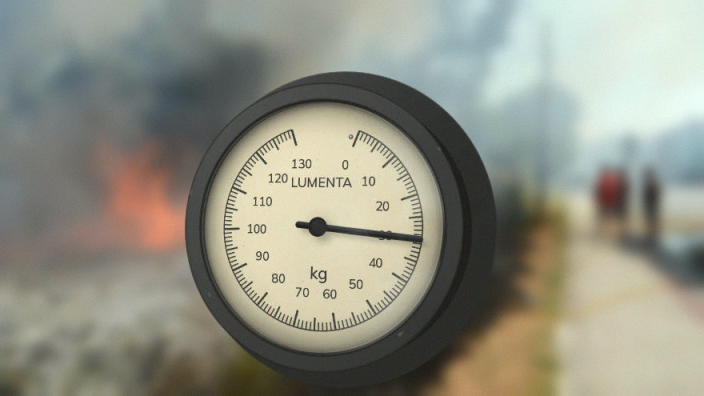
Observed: 30 (kg)
